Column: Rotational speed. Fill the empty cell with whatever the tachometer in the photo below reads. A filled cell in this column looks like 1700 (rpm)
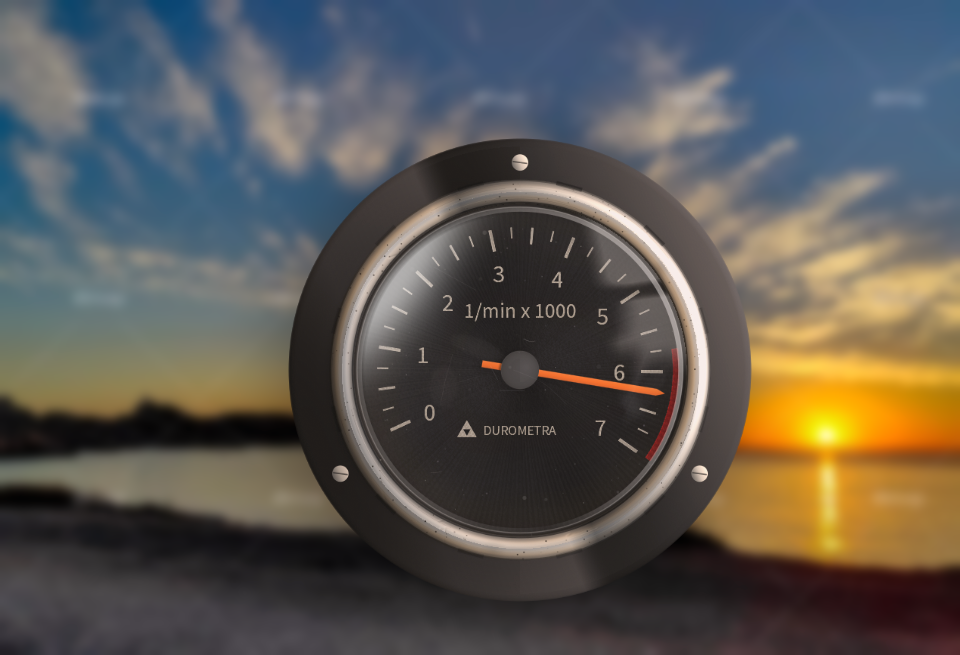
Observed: 6250 (rpm)
